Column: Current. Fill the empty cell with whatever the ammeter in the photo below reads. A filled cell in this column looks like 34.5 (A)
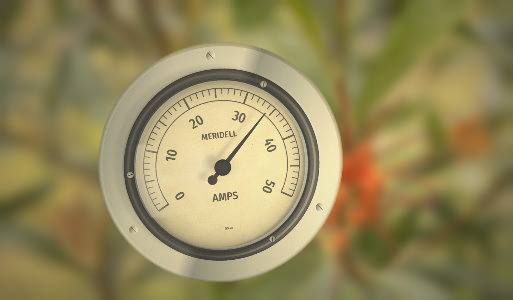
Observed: 34 (A)
